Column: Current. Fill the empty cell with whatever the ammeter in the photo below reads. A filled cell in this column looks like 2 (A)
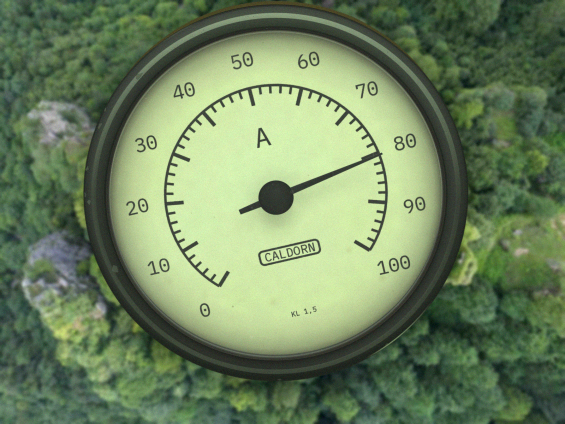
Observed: 80 (A)
